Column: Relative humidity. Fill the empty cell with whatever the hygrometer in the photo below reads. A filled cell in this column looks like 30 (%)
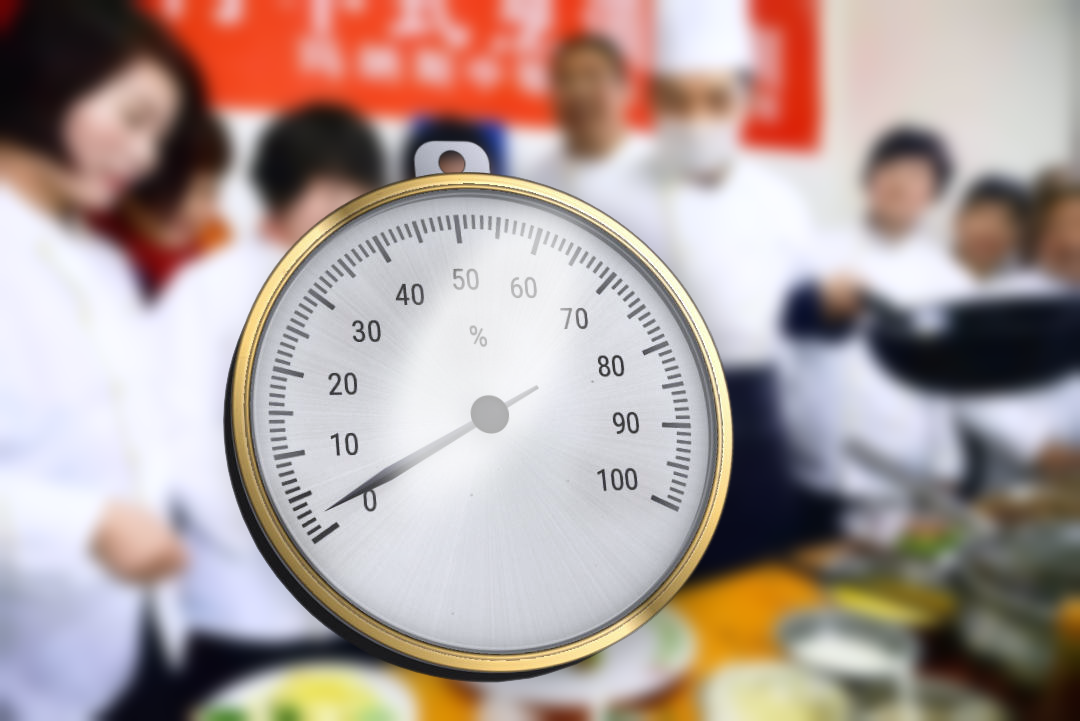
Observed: 2 (%)
